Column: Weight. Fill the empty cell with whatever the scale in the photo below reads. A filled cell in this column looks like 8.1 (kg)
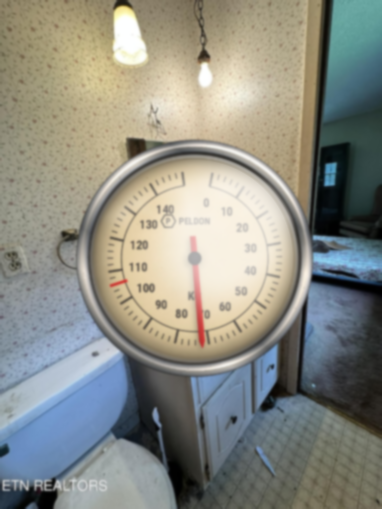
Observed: 72 (kg)
